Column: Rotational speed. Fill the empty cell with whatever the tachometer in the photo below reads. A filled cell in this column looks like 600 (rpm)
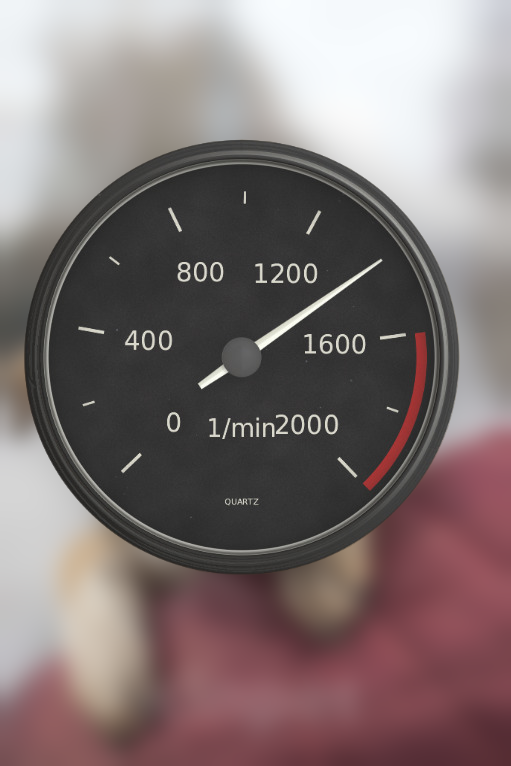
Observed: 1400 (rpm)
